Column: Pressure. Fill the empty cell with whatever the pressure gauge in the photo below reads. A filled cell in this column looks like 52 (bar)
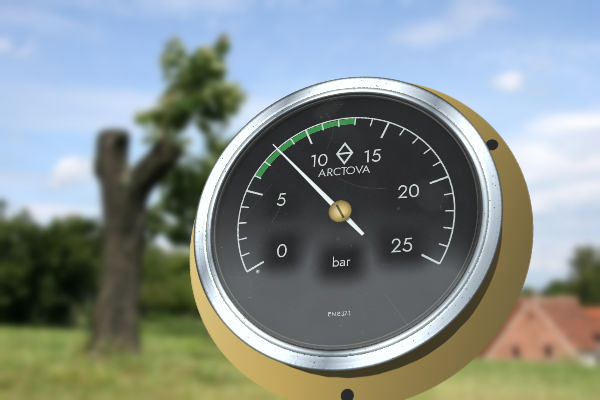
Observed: 8 (bar)
